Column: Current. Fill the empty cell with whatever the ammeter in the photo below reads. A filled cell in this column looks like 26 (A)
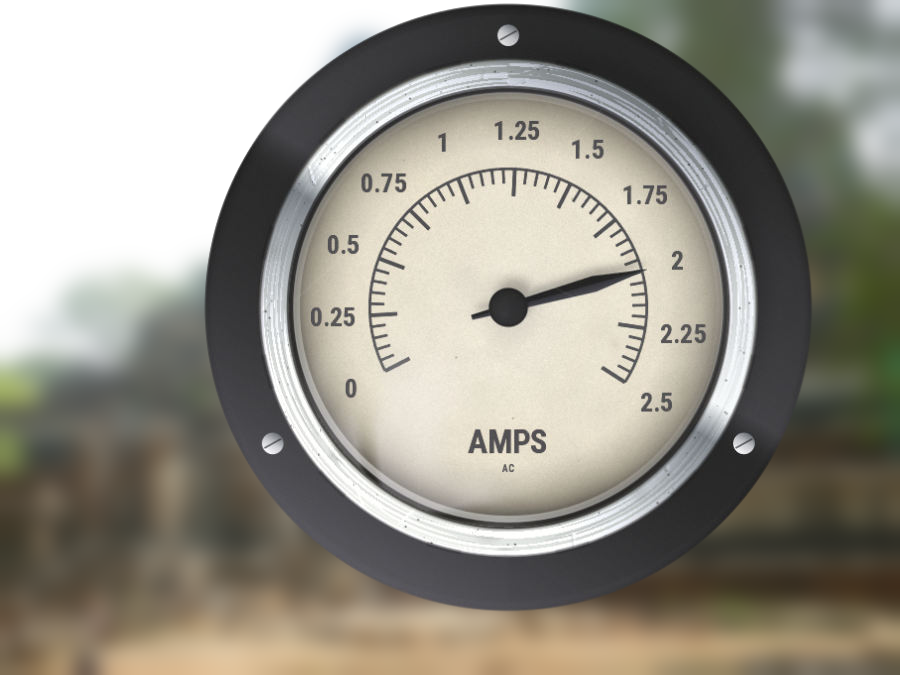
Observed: 2 (A)
